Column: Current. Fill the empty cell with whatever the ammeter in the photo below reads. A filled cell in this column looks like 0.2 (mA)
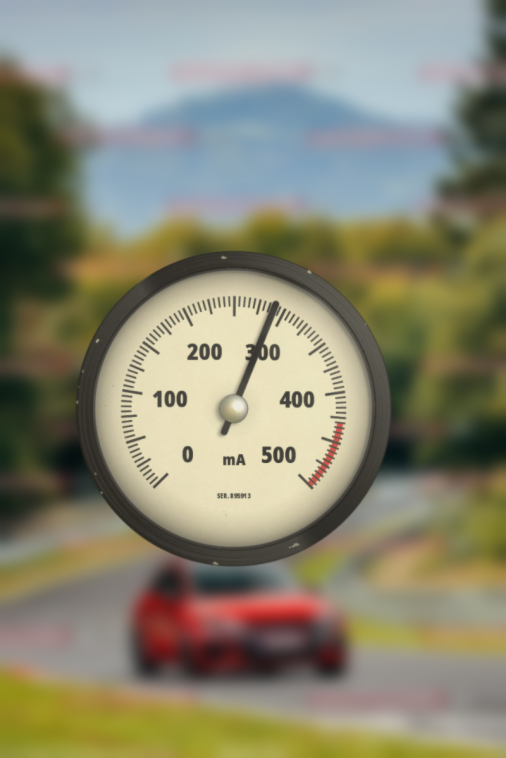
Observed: 290 (mA)
